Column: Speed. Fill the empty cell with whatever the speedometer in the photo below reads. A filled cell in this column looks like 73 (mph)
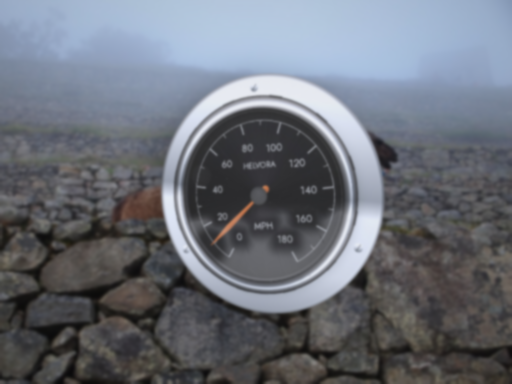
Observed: 10 (mph)
